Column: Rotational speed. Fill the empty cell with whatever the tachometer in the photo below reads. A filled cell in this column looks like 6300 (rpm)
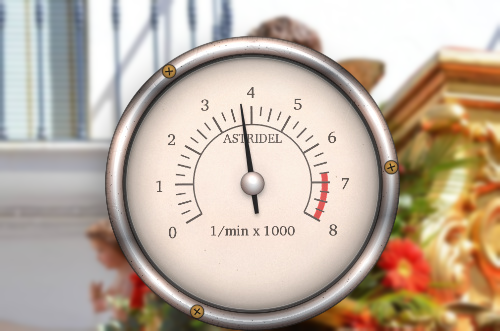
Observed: 3750 (rpm)
